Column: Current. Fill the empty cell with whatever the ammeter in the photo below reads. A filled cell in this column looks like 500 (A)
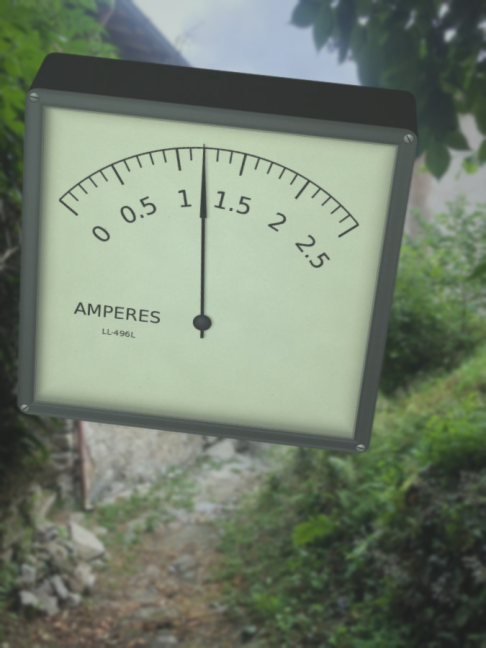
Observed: 1.2 (A)
